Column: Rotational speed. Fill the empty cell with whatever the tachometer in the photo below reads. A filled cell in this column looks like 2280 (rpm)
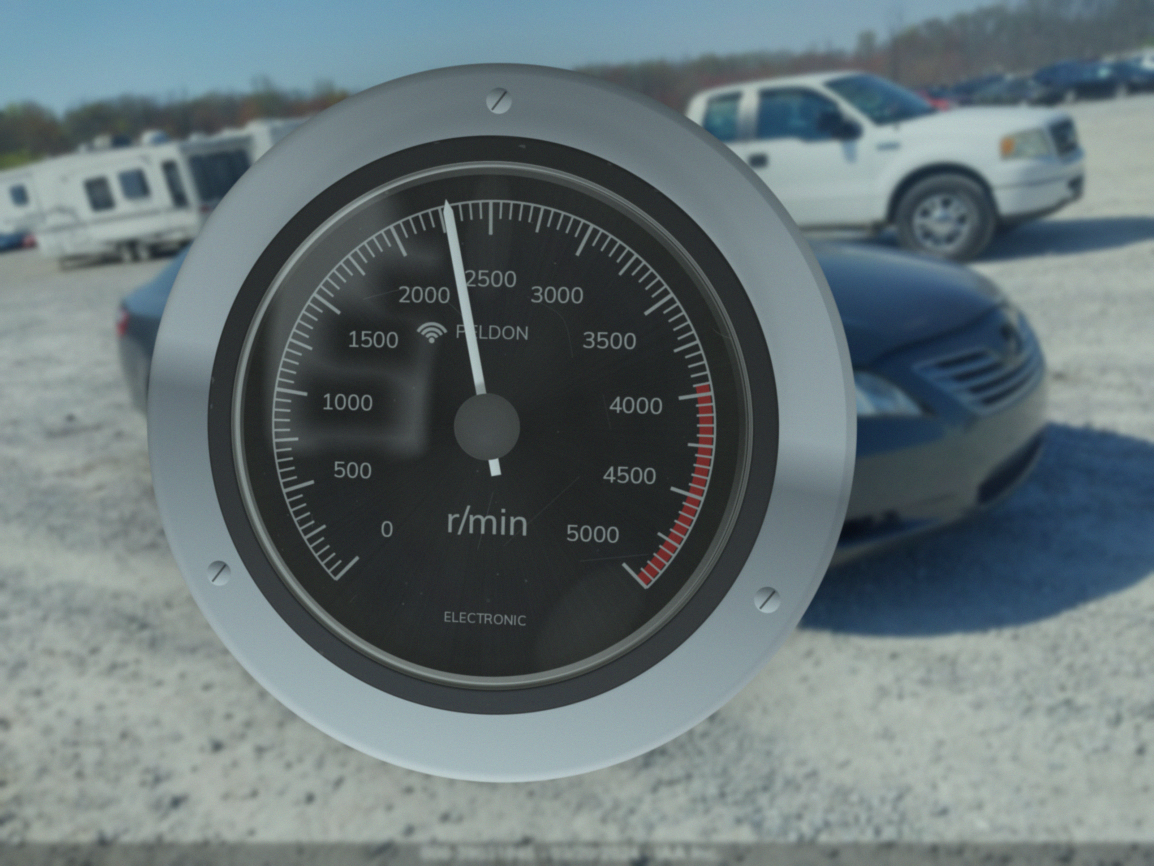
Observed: 2300 (rpm)
